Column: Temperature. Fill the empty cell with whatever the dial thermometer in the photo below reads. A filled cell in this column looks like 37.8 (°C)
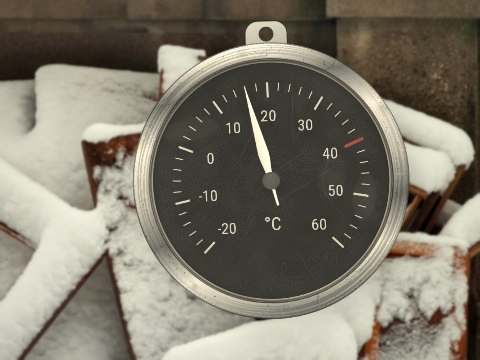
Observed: 16 (°C)
